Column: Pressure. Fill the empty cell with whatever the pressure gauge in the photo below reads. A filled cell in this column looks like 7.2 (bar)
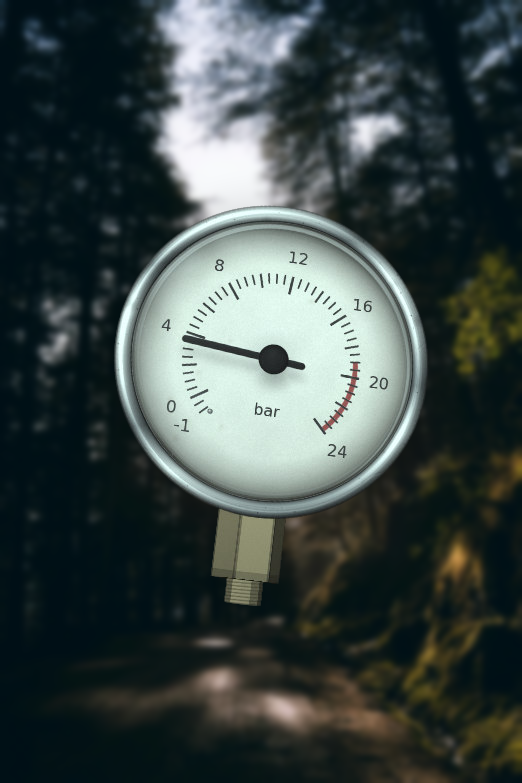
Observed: 3.5 (bar)
